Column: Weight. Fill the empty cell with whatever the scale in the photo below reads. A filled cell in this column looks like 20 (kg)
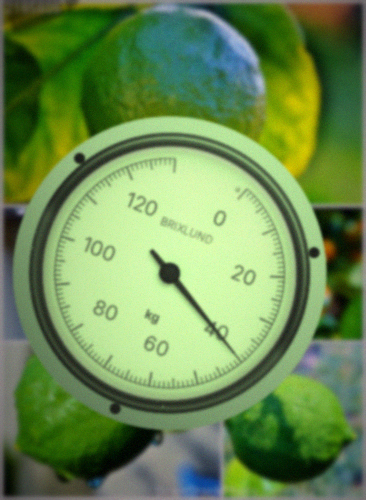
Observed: 40 (kg)
